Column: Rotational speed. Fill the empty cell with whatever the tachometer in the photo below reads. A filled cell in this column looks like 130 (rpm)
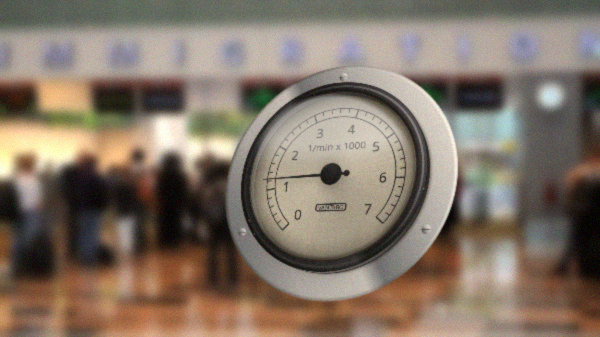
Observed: 1200 (rpm)
